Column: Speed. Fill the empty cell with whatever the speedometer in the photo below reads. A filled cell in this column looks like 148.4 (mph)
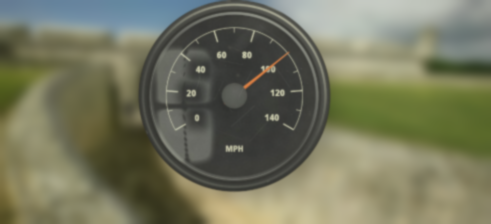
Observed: 100 (mph)
